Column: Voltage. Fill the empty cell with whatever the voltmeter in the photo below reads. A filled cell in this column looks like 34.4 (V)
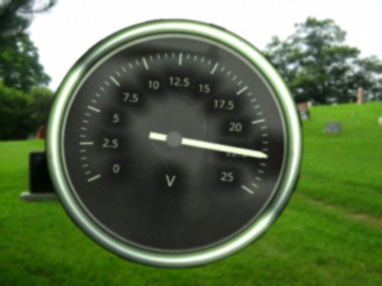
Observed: 22.5 (V)
